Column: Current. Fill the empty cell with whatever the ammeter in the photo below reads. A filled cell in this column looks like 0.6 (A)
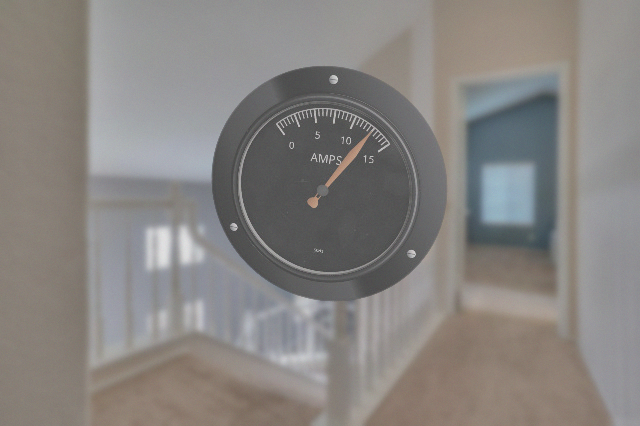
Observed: 12.5 (A)
